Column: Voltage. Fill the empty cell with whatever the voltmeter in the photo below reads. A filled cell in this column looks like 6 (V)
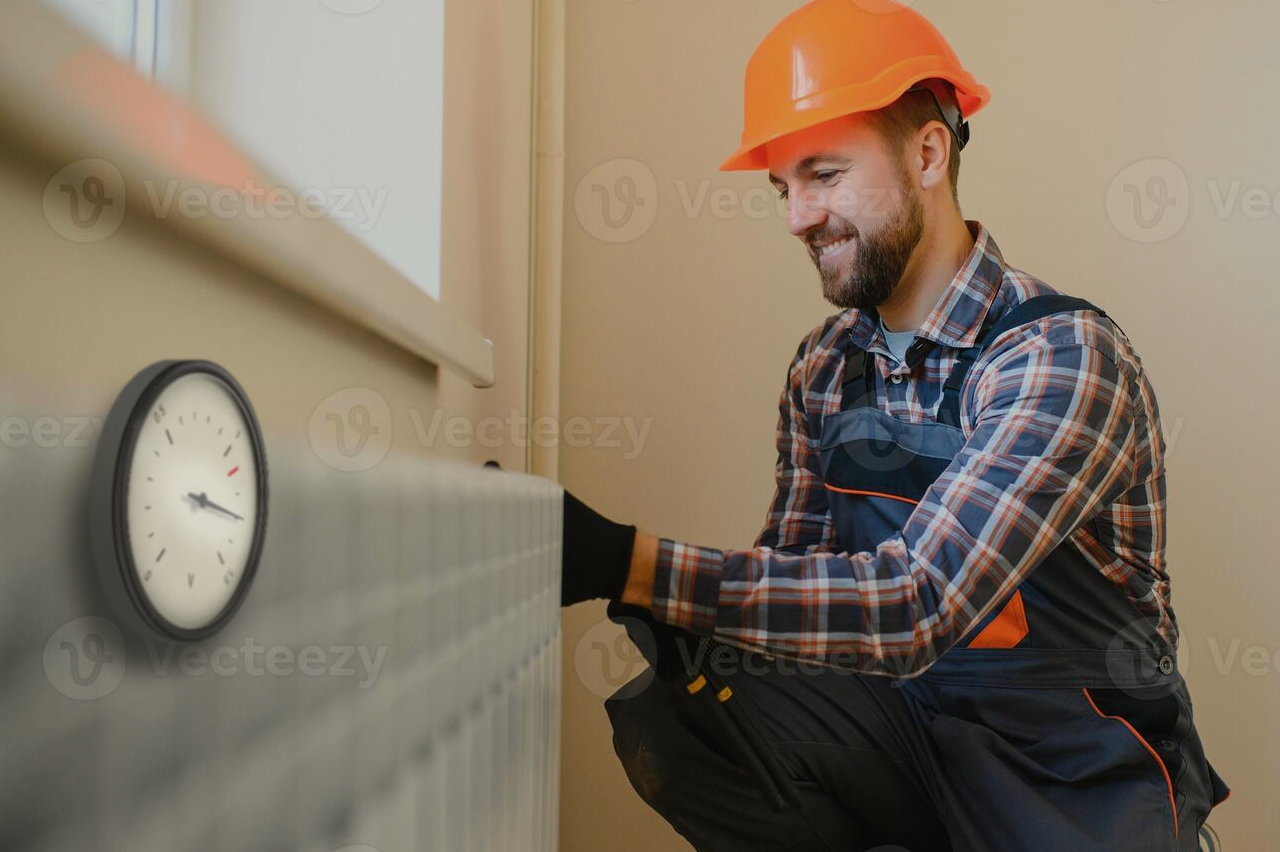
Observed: 1.3 (V)
